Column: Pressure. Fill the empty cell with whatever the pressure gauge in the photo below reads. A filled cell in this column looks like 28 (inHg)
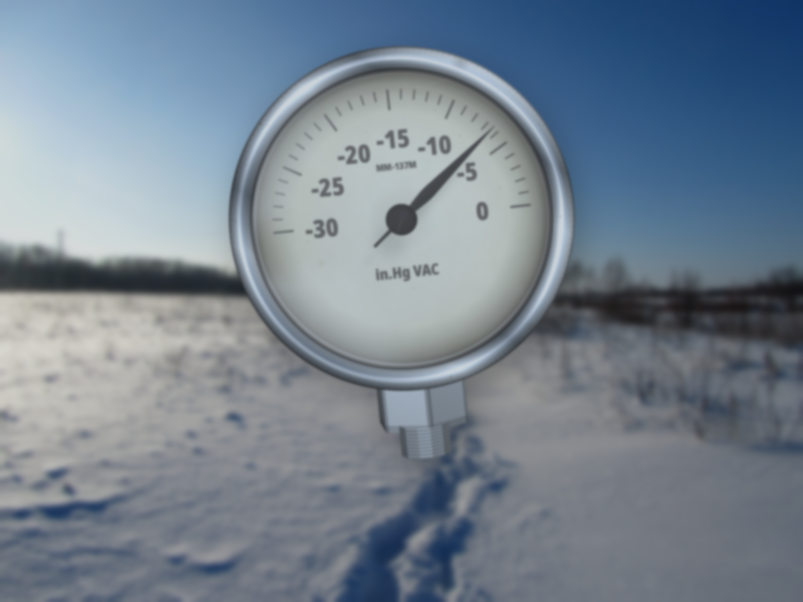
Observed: -6.5 (inHg)
